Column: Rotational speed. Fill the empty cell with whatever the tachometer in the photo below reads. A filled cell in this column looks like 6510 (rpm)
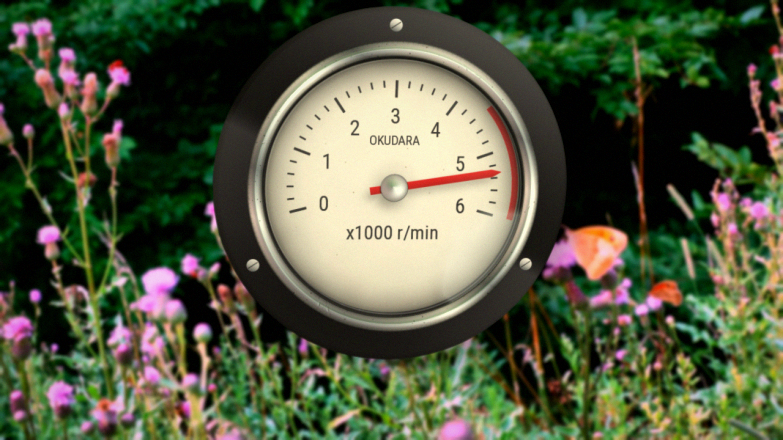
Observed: 5300 (rpm)
